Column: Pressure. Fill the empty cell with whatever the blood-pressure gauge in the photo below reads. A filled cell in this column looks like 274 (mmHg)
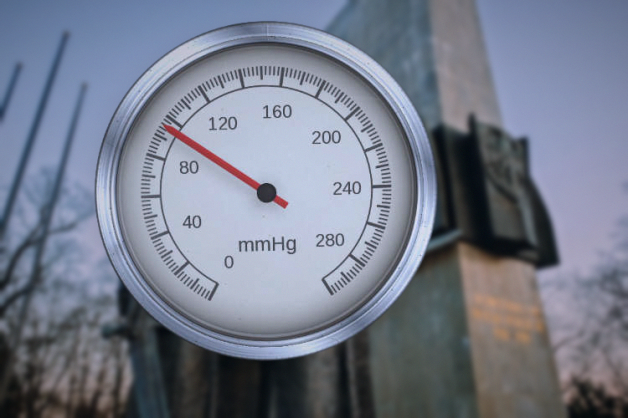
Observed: 96 (mmHg)
